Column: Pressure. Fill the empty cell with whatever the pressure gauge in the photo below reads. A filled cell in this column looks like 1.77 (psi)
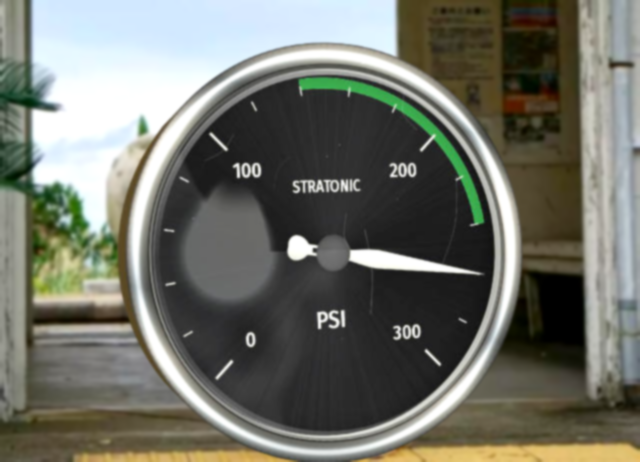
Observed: 260 (psi)
